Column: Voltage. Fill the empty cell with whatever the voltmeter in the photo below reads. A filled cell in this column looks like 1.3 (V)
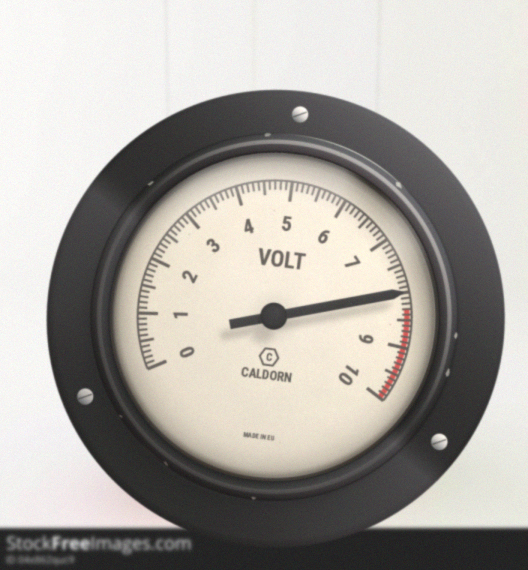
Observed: 8 (V)
